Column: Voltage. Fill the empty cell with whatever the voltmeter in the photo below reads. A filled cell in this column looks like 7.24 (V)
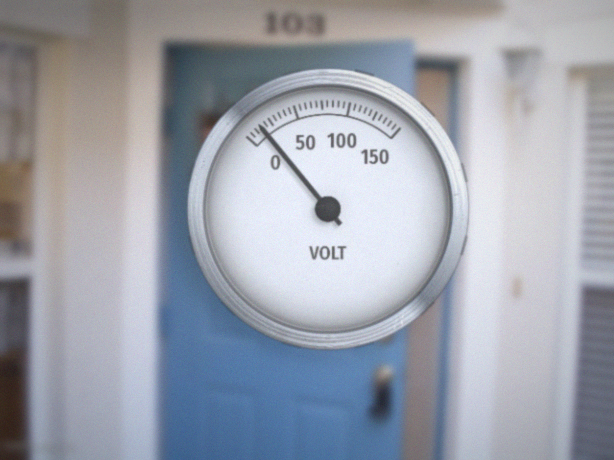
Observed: 15 (V)
